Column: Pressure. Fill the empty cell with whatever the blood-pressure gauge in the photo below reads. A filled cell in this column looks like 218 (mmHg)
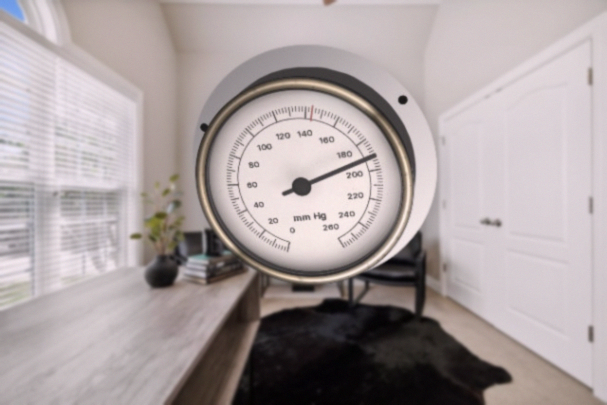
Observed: 190 (mmHg)
